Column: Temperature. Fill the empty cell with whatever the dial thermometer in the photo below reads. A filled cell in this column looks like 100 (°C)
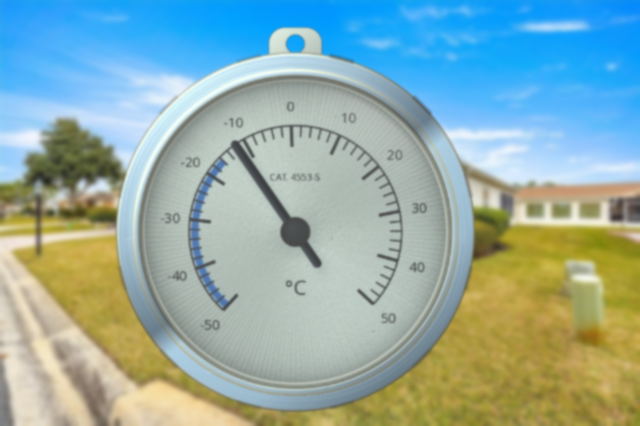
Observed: -12 (°C)
